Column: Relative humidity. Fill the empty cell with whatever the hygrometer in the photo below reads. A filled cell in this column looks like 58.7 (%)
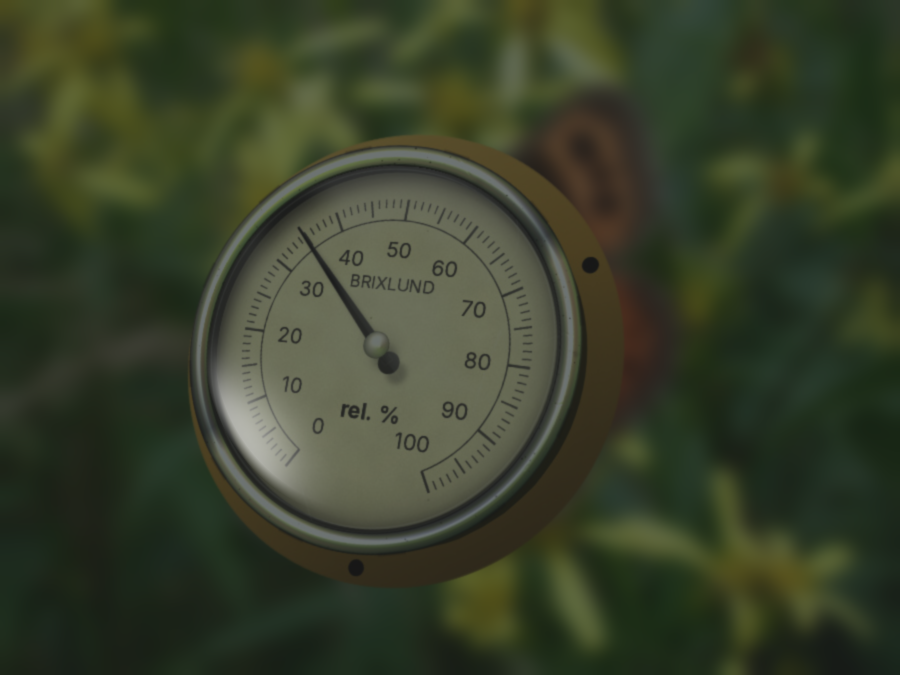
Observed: 35 (%)
